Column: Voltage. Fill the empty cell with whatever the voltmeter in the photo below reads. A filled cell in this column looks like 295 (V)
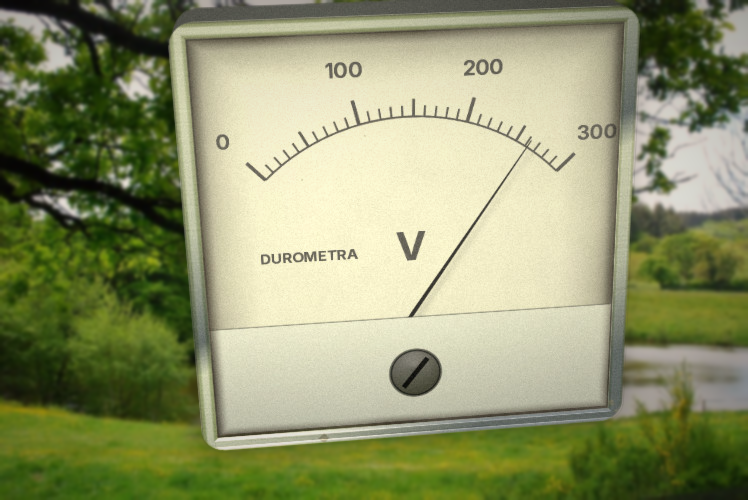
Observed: 260 (V)
